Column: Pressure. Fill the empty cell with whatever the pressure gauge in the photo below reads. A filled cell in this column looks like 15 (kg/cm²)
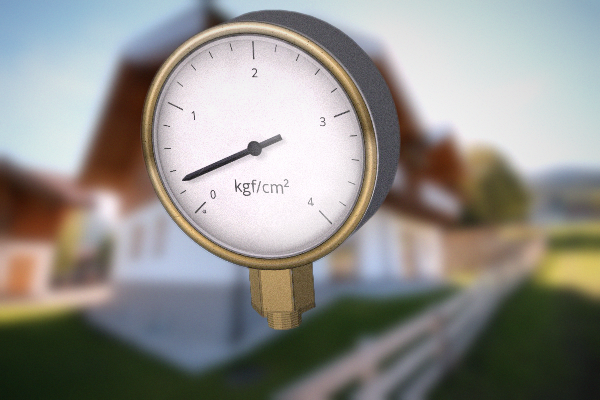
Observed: 0.3 (kg/cm²)
